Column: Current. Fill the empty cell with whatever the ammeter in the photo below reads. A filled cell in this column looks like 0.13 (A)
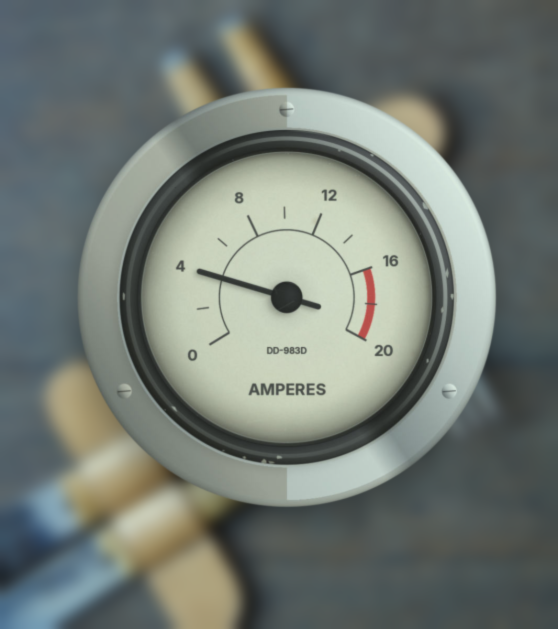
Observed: 4 (A)
